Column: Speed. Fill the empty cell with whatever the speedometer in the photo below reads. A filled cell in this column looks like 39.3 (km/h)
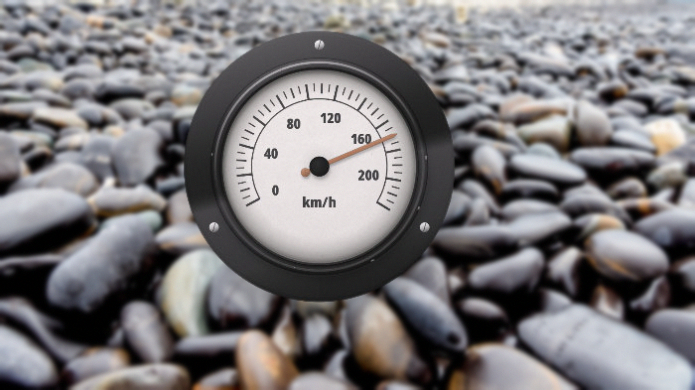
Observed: 170 (km/h)
